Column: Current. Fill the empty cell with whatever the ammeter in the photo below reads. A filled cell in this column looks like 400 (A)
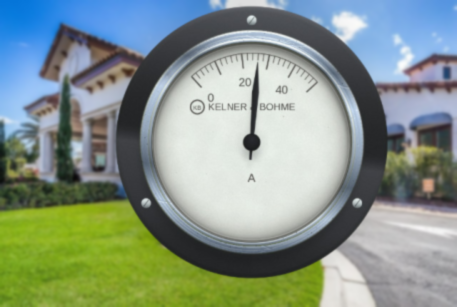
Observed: 26 (A)
